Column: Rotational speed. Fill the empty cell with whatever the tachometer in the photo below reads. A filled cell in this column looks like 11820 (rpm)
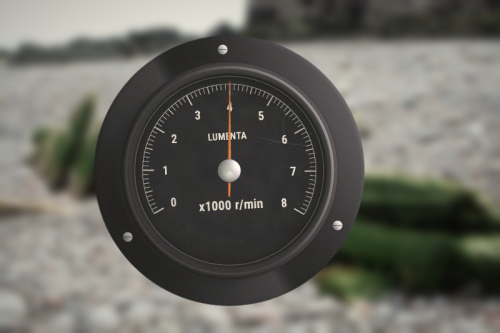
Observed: 4000 (rpm)
